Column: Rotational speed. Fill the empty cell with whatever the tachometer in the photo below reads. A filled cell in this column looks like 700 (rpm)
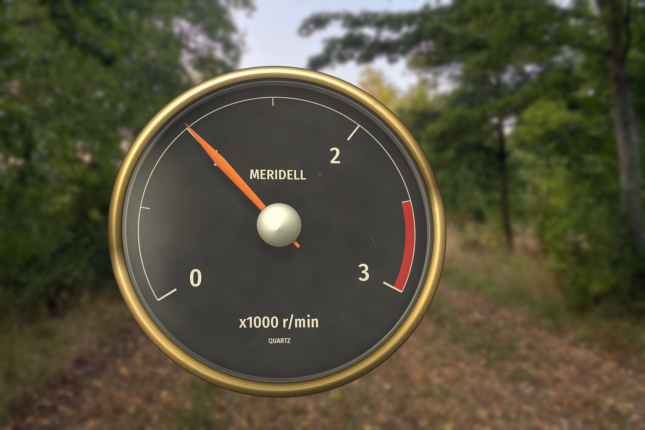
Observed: 1000 (rpm)
